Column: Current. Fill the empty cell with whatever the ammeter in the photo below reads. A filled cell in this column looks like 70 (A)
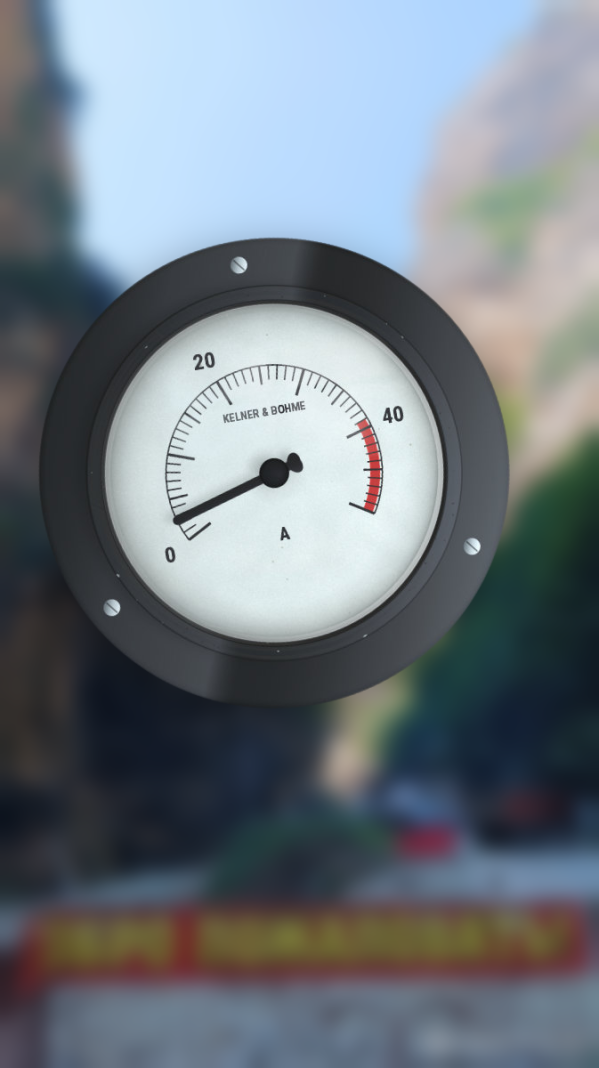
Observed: 2.5 (A)
